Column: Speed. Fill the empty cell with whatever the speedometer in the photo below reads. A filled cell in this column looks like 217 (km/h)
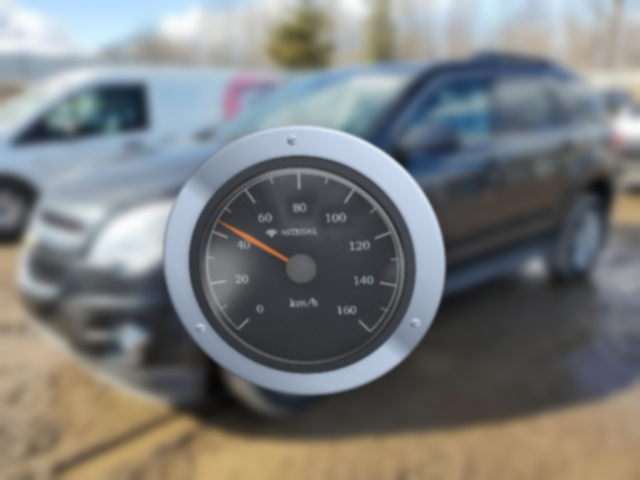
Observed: 45 (km/h)
